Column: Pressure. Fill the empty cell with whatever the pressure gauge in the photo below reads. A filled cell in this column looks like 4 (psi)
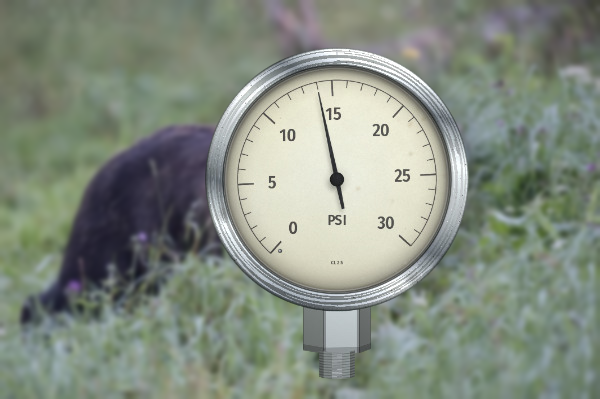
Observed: 14 (psi)
